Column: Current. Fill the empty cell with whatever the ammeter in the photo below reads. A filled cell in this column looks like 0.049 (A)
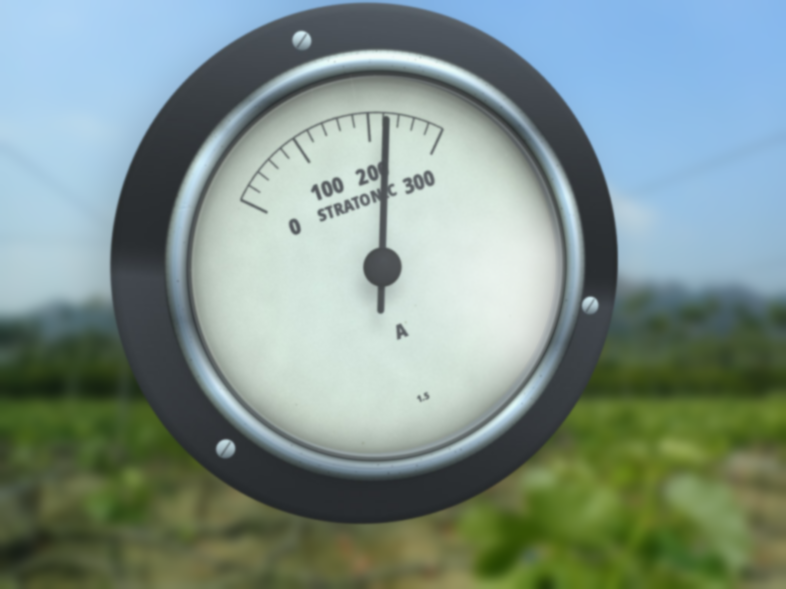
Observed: 220 (A)
